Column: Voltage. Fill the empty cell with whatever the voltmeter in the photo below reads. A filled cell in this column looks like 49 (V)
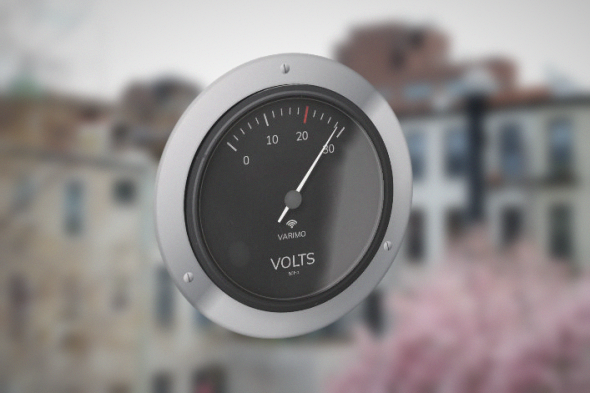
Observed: 28 (V)
